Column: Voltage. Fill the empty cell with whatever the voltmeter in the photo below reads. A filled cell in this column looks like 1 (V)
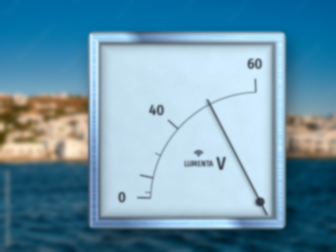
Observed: 50 (V)
